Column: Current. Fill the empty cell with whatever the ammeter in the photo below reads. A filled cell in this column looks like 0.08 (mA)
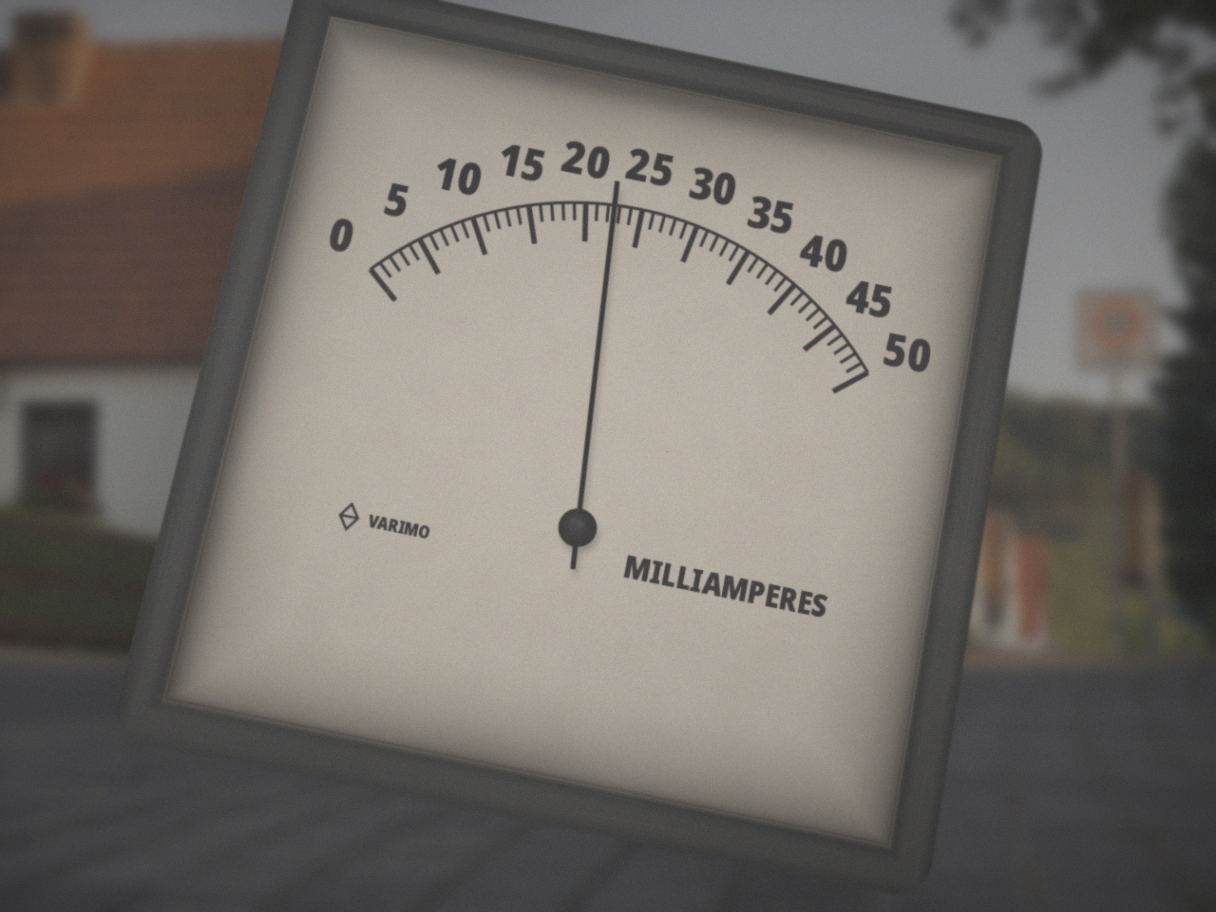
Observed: 22.5 (mA)
